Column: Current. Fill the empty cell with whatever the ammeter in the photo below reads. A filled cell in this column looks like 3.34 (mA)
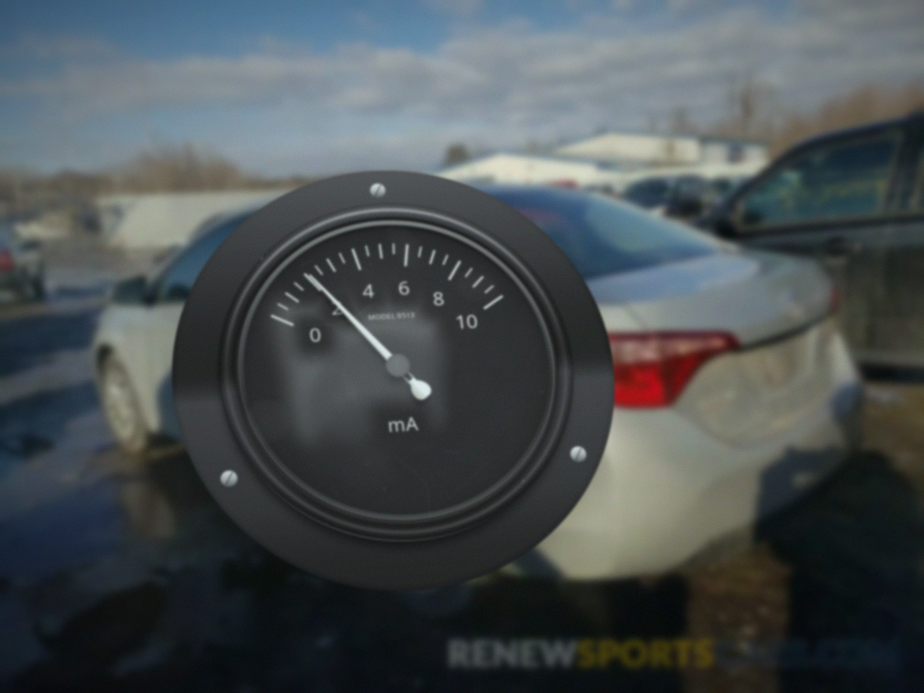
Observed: 2 (mA)
